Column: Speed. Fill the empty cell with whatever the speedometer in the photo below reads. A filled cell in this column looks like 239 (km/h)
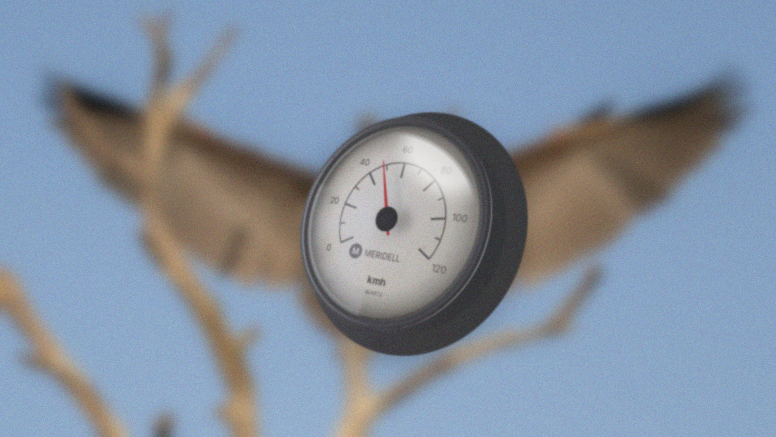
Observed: 50 (km/h)
